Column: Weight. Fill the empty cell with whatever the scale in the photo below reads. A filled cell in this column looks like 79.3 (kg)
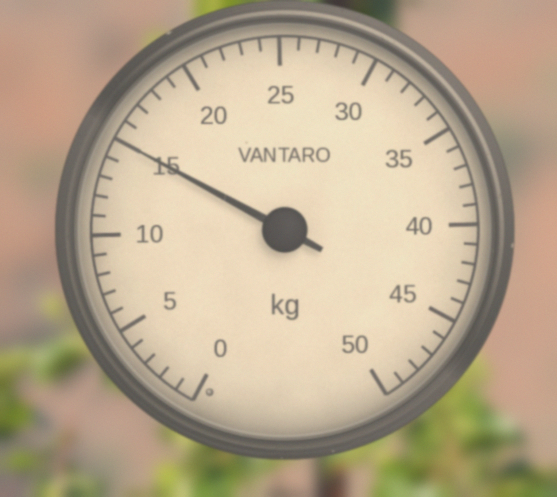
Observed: 15 (kg)
